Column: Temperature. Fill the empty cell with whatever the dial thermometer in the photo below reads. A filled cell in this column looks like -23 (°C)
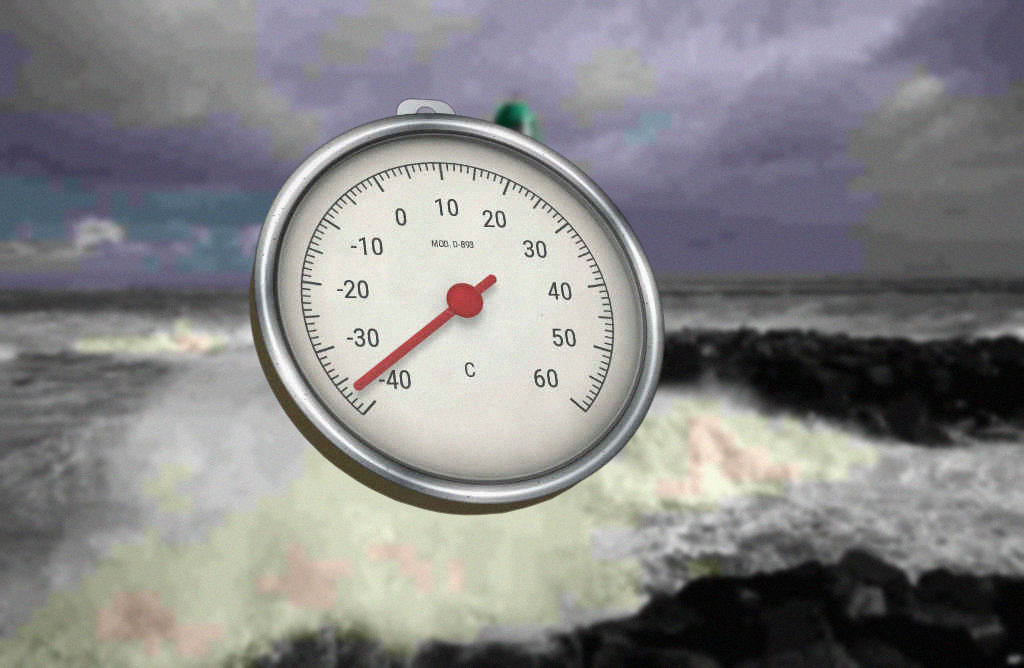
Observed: -37 (°C)
